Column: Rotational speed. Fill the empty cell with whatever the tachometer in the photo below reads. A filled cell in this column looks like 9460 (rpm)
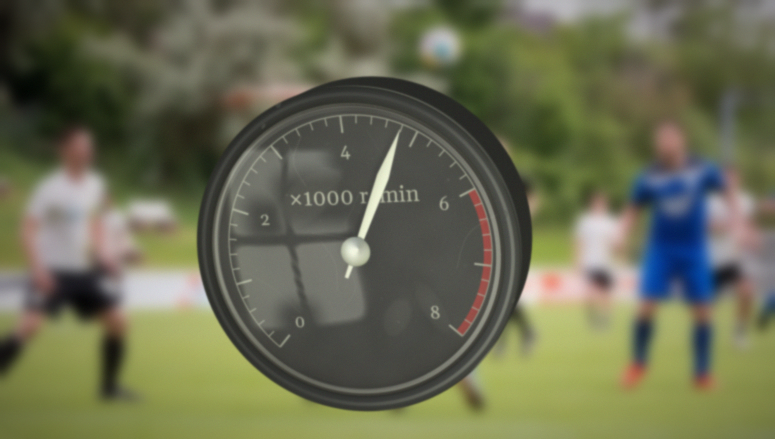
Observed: 4800 (rpm)
